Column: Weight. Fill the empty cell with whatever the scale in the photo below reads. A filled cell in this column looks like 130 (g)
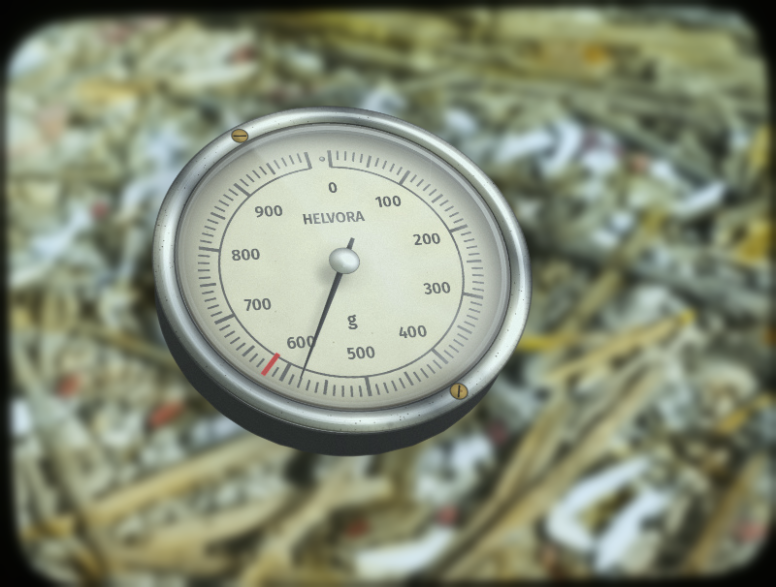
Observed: 580 (g)
